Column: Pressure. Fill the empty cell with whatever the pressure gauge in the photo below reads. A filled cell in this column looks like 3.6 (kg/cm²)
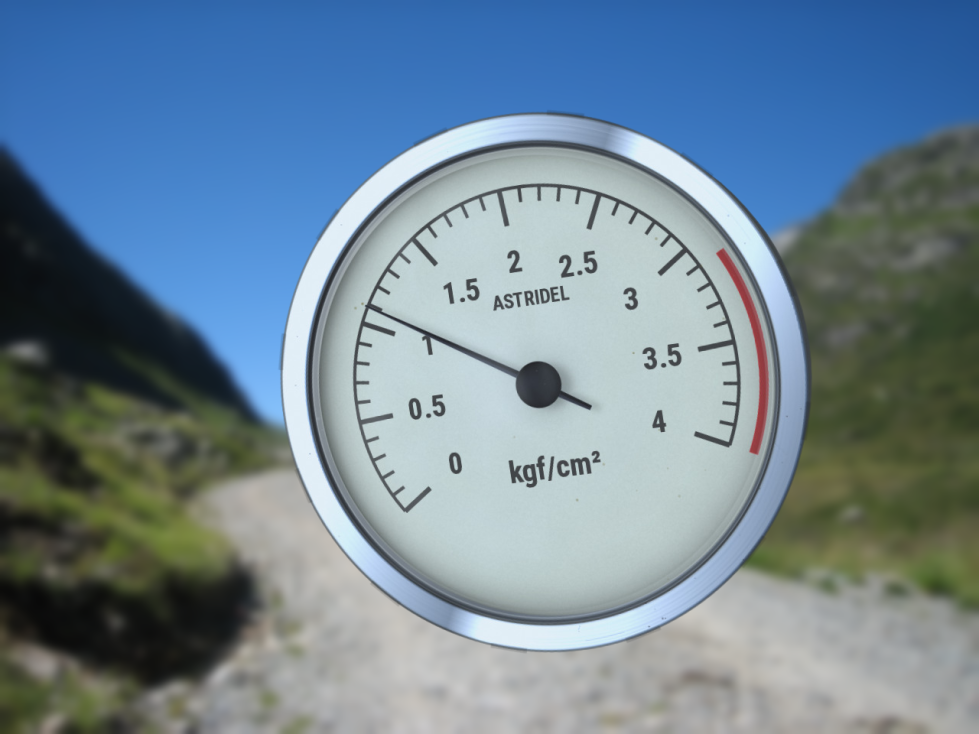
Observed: 1.1 (kg/cm²)
